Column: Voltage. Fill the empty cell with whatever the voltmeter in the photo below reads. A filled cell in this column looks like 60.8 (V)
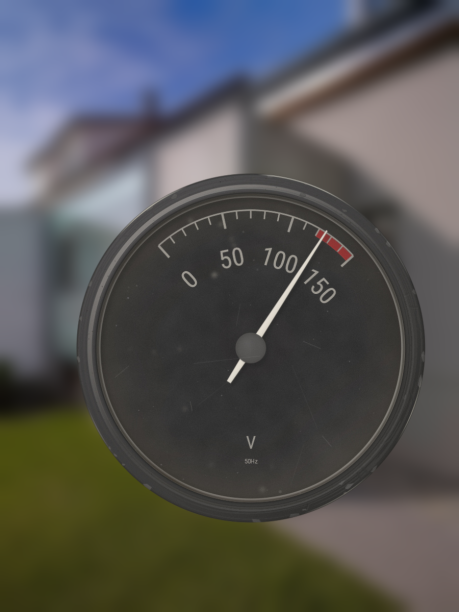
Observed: 125 (V)
